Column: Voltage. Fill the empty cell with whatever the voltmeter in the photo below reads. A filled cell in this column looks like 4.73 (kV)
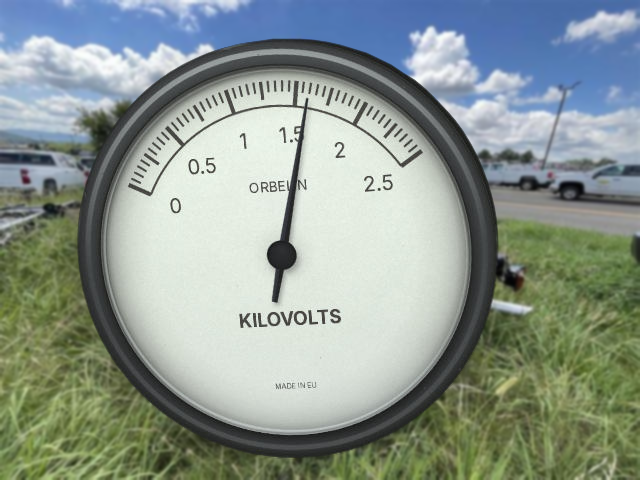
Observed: 1.6 (kV)
